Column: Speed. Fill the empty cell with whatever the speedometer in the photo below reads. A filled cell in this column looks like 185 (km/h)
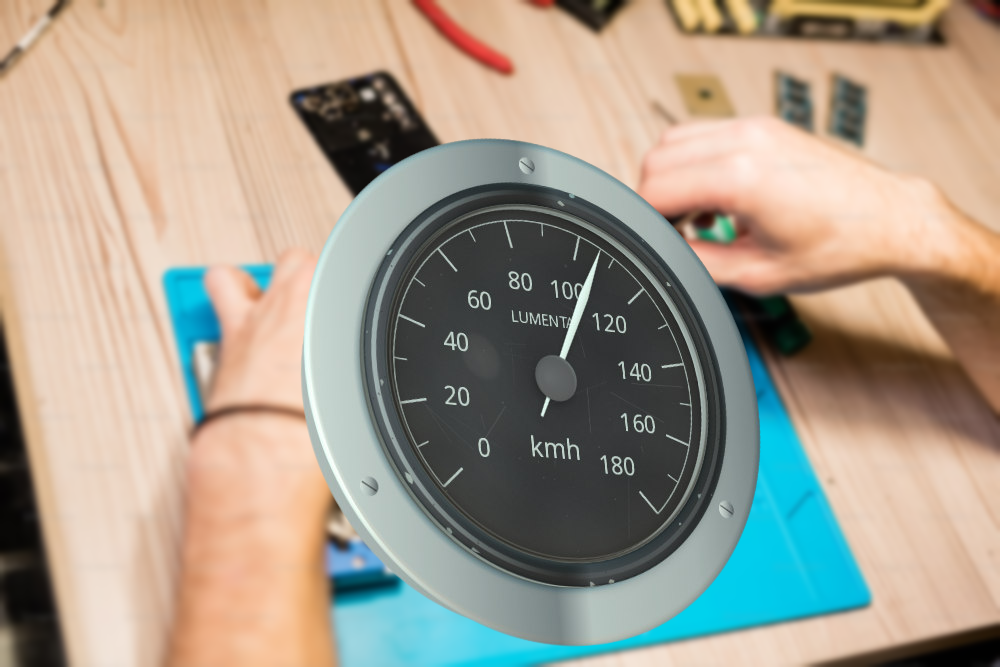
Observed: 105 (km/h)
